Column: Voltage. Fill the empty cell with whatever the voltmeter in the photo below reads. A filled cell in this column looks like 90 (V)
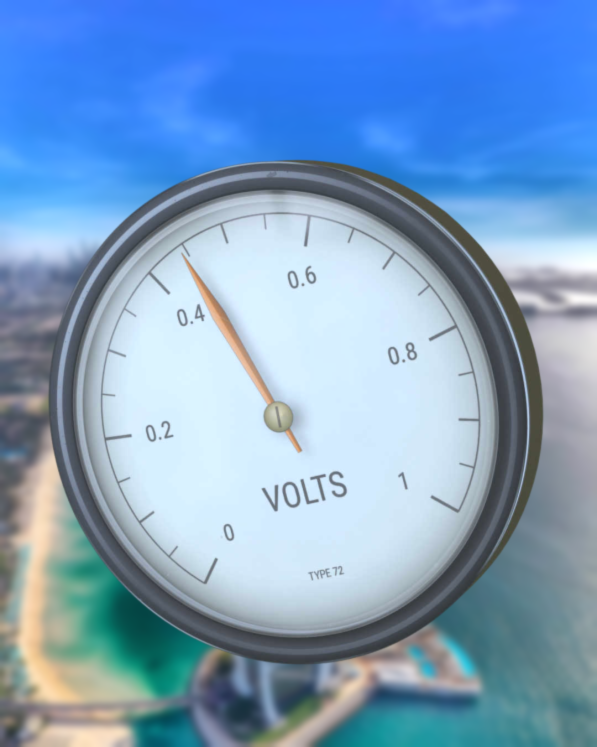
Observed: 0.45 (V)
